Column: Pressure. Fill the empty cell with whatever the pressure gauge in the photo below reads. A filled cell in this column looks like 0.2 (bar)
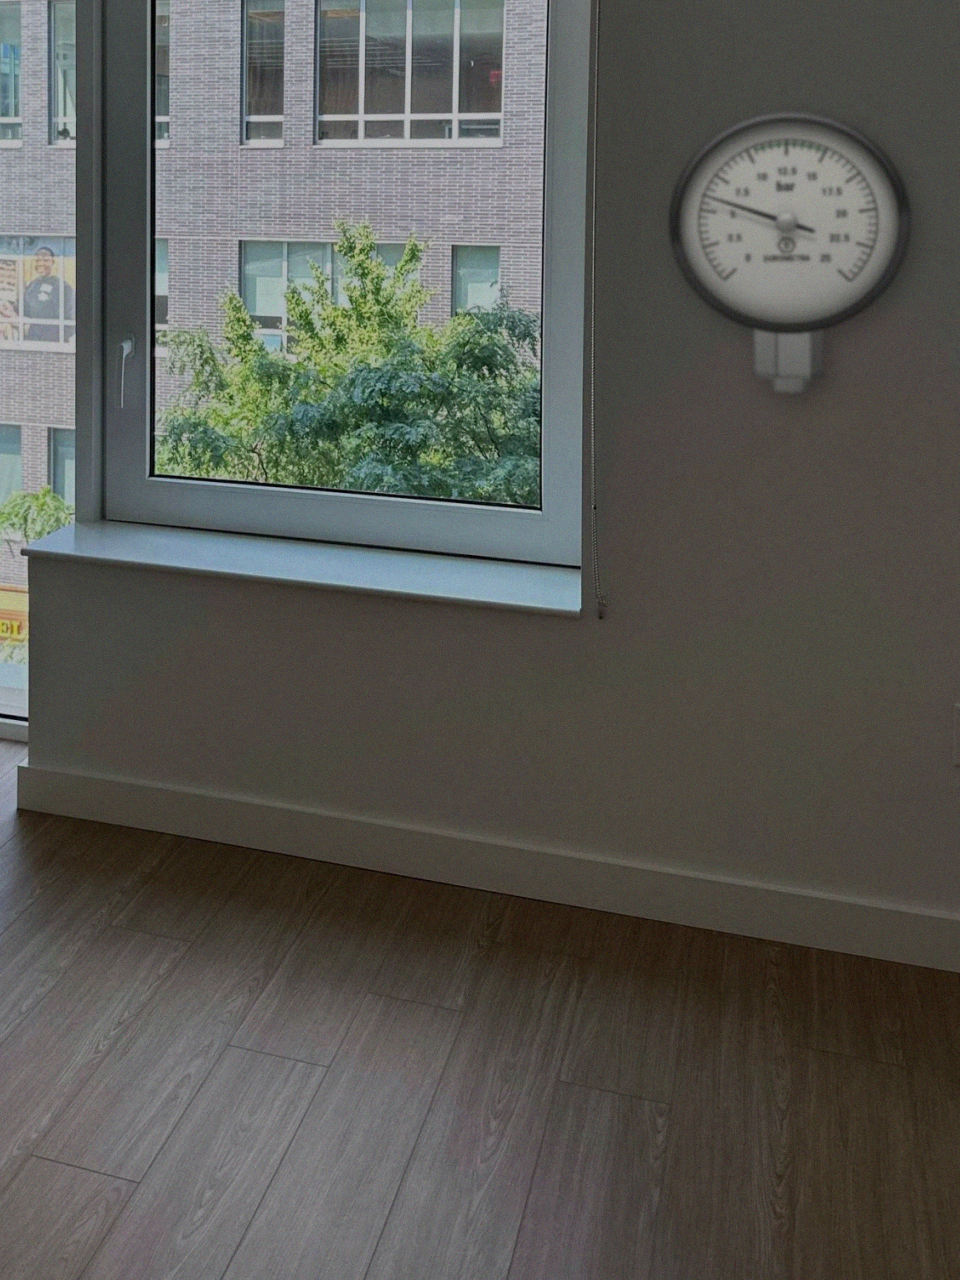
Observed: 6 (bar)
